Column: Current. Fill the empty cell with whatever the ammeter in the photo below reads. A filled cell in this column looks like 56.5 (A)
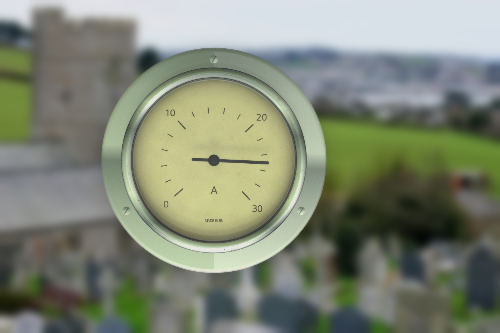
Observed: 25 (A)
